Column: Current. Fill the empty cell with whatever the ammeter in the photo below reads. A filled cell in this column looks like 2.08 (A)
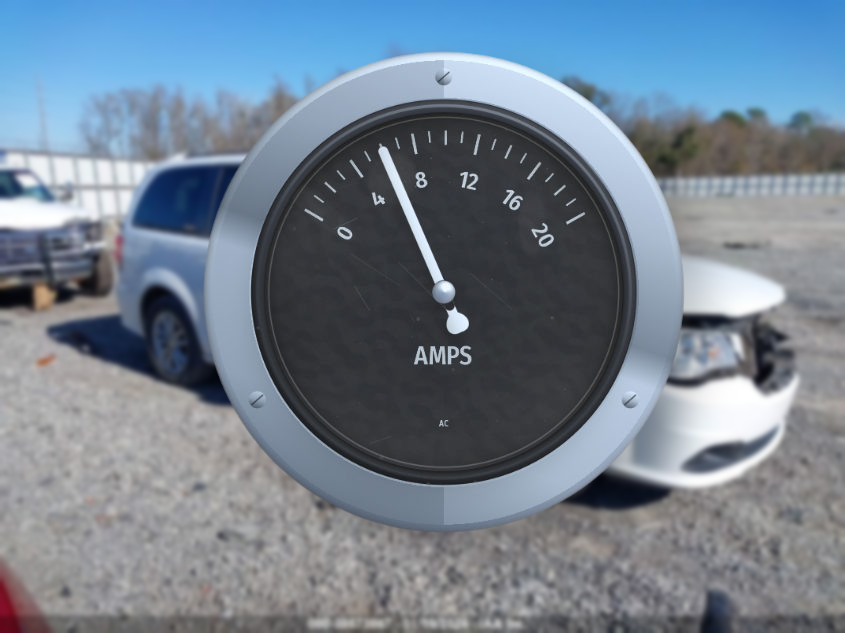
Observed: 6 (A)
